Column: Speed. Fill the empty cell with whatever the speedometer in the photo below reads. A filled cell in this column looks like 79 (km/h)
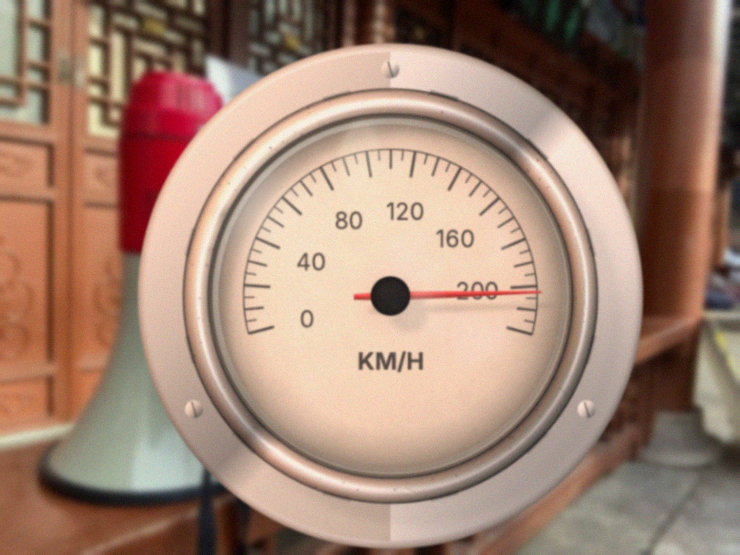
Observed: 202.5 (km/h)
